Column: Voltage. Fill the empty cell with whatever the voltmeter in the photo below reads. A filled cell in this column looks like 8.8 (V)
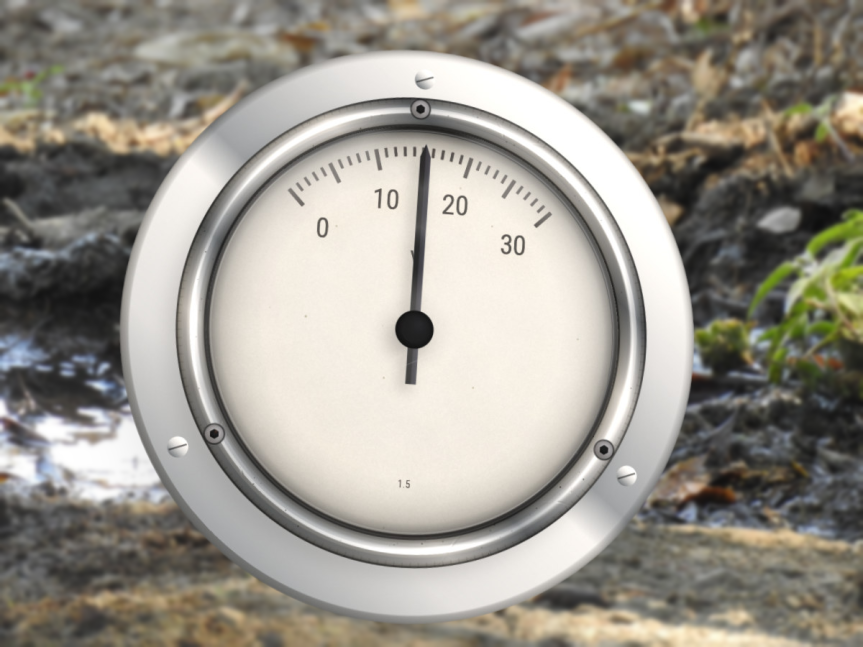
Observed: 15 (V)
